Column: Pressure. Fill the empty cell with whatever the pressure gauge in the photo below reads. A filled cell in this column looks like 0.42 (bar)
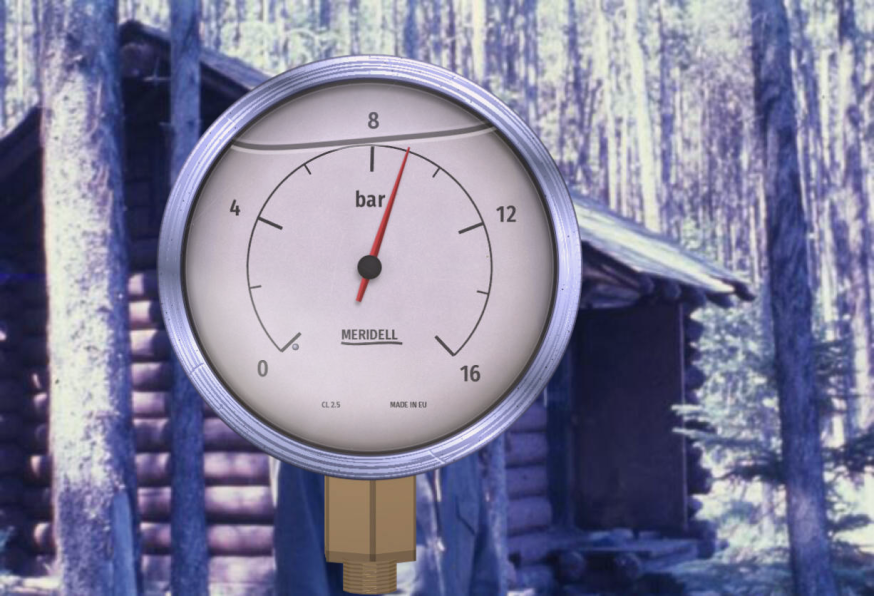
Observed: 9 (bar)
